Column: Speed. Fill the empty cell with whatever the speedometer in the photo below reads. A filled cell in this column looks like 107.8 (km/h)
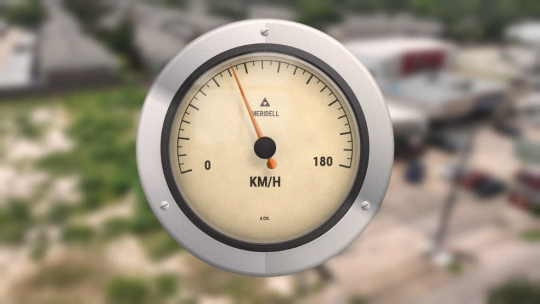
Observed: 72.5 (km/h)
